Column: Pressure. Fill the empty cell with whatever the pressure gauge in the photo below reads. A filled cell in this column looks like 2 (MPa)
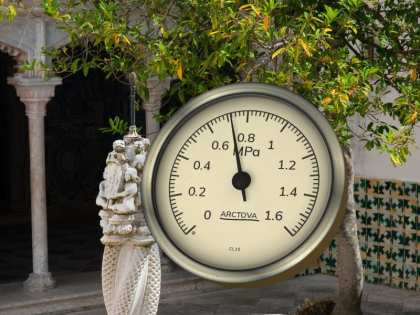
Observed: 0.72 (MPa)
